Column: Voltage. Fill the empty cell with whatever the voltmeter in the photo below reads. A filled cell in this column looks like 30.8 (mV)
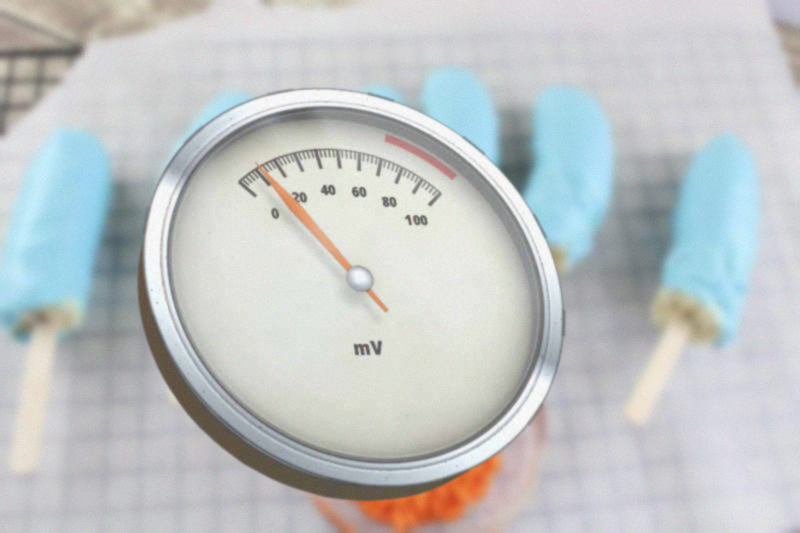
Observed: 10 (mV)
